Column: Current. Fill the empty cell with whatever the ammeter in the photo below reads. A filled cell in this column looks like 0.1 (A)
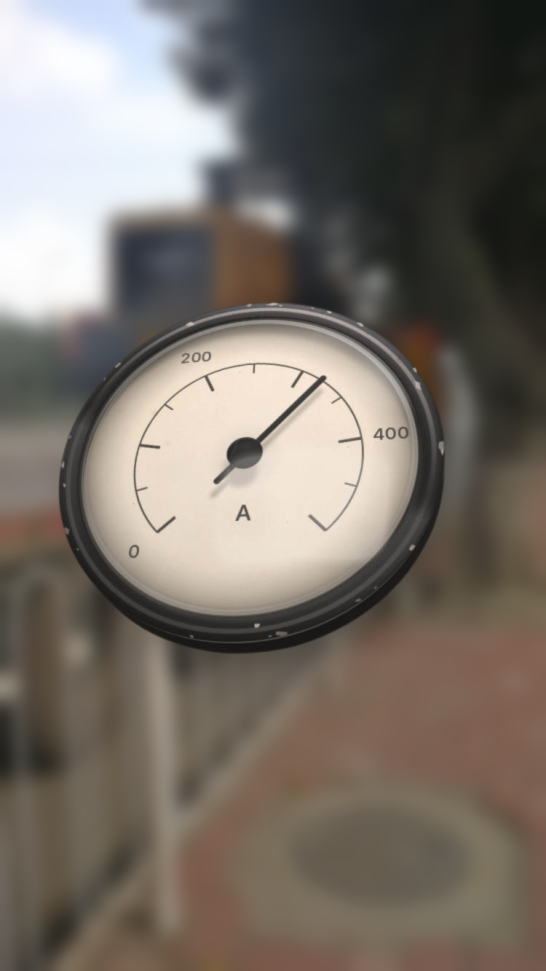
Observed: 325 (A)
